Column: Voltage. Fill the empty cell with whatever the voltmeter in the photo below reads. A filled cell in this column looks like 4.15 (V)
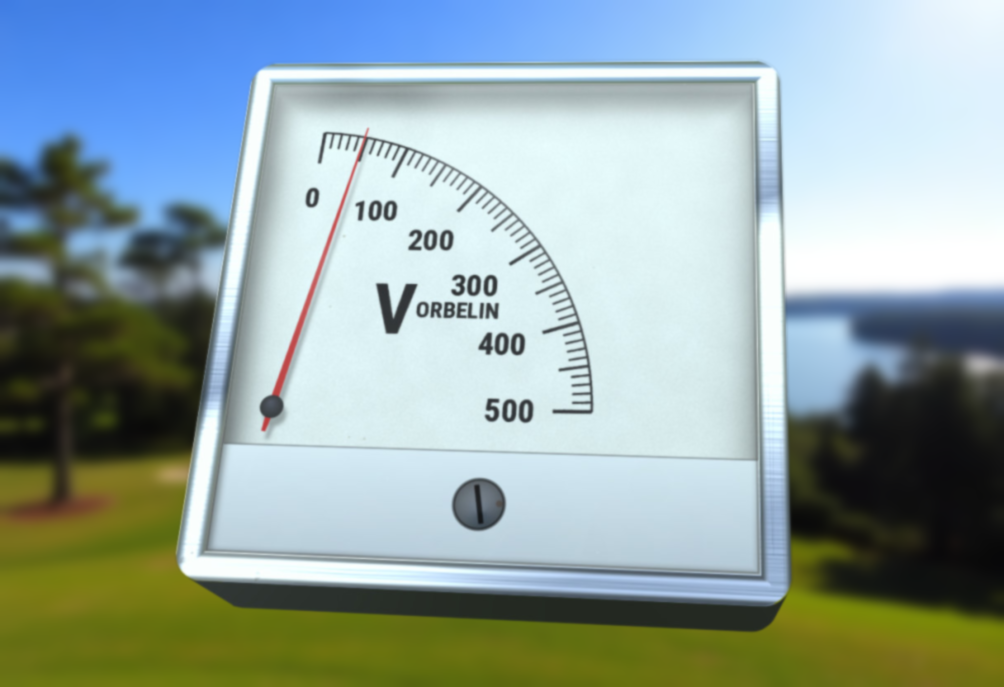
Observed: 50 (V)
